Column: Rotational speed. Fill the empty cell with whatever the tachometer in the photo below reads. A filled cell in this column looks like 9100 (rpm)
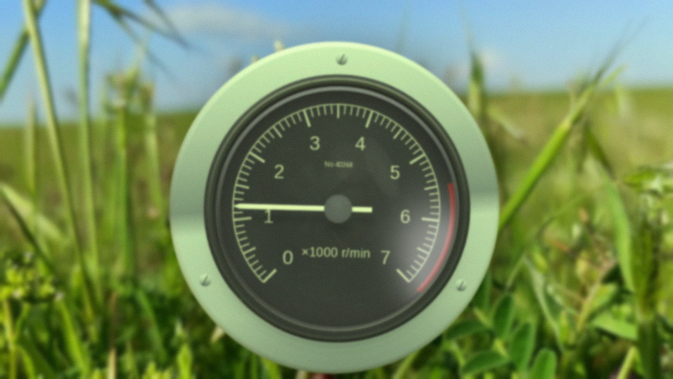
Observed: 1200 (rpm)
